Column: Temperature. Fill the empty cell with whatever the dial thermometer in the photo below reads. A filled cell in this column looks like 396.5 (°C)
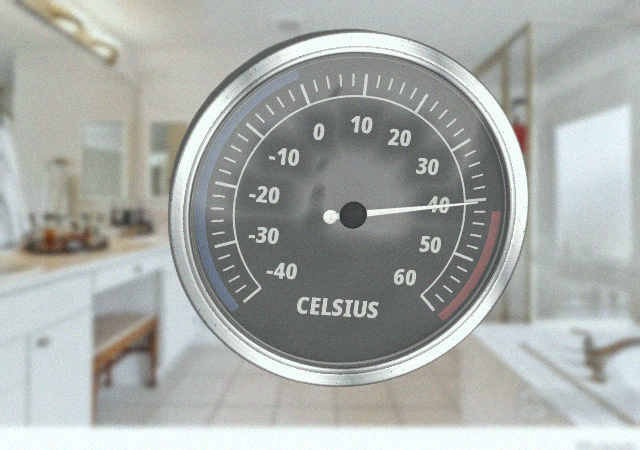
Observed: 40 (°C)
